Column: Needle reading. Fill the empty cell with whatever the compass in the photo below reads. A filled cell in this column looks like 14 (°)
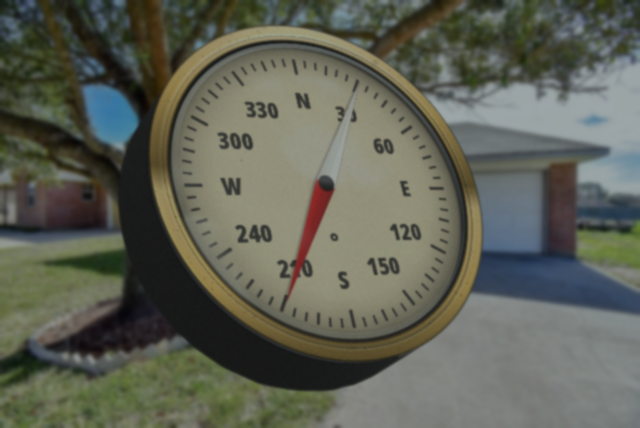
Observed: 210 (°)
